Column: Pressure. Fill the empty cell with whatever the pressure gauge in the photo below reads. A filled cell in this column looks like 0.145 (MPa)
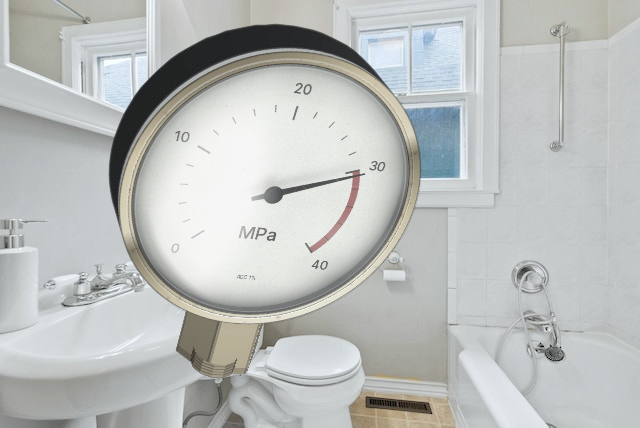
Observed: 30 (MPa)
